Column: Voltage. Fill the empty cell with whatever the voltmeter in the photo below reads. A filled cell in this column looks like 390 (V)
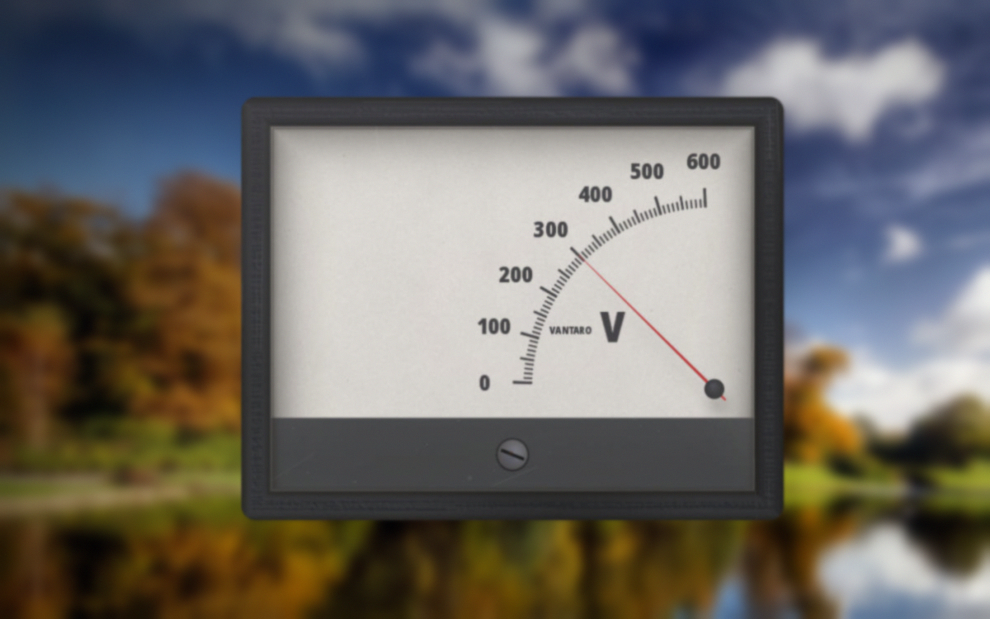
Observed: 300 (V)
